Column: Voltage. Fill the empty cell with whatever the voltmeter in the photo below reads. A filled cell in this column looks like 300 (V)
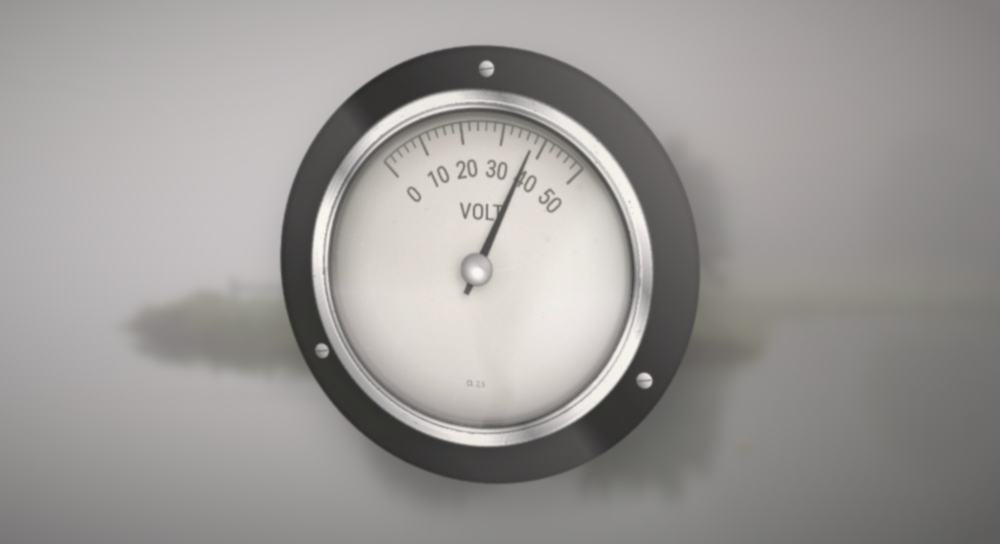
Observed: 38 (V)
